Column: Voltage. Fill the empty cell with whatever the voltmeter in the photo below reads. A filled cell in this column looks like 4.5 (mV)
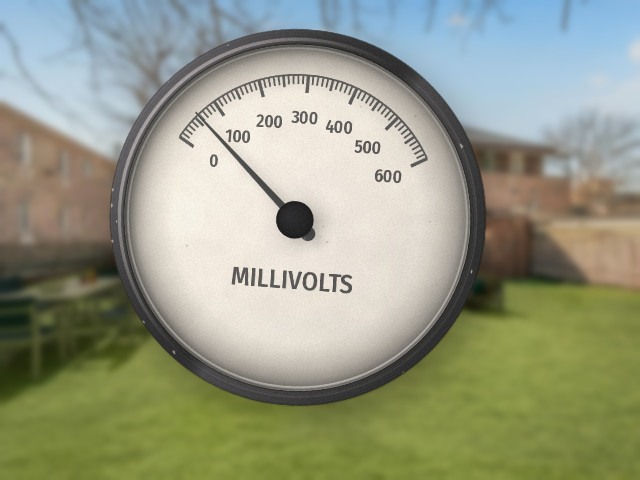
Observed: 60 (mV)
